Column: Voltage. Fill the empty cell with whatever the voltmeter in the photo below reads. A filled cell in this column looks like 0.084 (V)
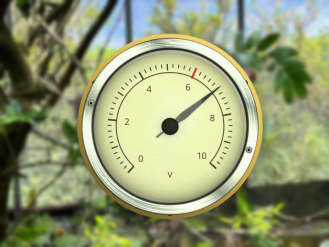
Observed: 7 (V)
